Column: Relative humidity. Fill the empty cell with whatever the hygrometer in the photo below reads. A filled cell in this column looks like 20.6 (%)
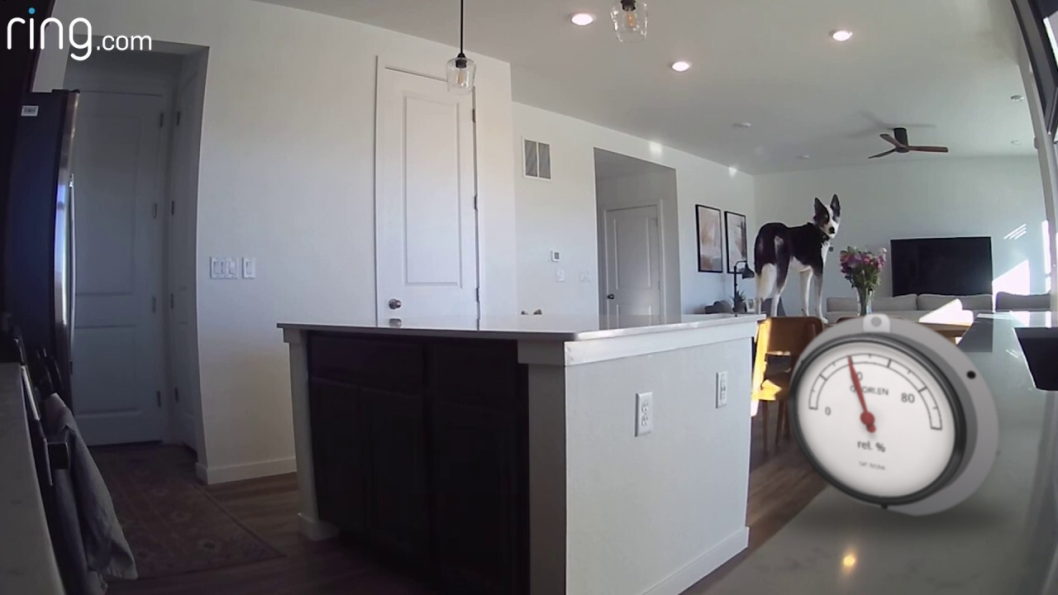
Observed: 40 (%)
